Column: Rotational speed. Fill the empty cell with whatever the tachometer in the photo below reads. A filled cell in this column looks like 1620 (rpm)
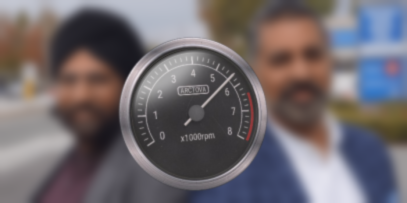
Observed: 5600 (rpm)
